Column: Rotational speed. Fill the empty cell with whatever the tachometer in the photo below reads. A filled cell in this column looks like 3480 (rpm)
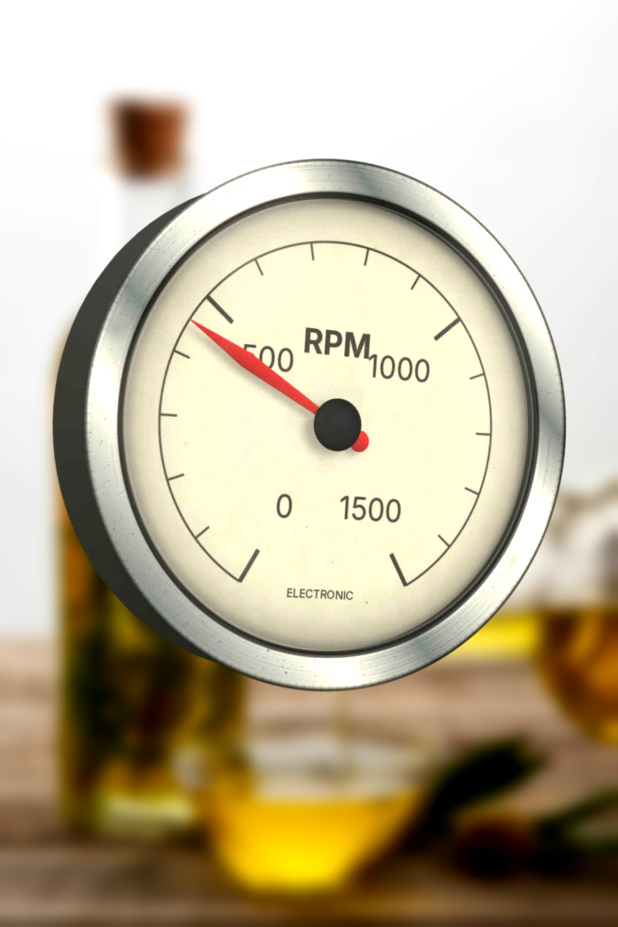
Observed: 450 (rpm)
